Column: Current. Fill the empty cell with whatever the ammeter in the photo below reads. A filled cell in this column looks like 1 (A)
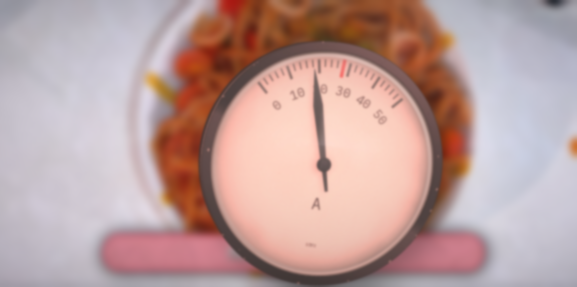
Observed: 18 (A)
